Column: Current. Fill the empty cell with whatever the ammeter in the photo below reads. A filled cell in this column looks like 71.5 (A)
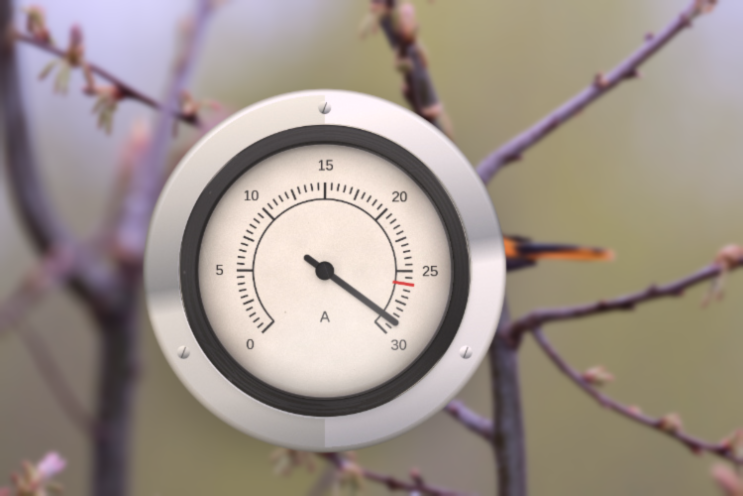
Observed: 29 (A)
